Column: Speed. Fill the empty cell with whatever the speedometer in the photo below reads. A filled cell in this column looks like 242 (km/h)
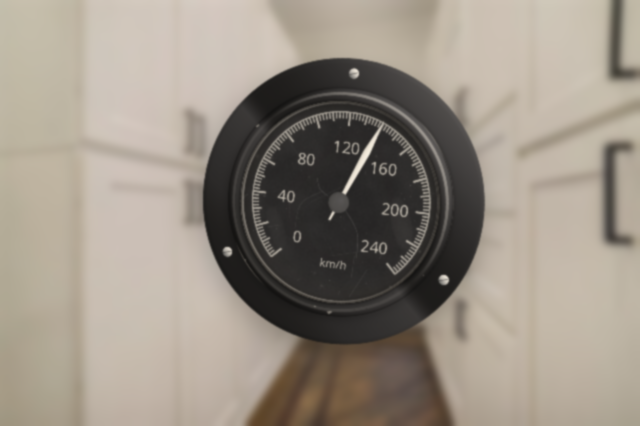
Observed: 140 (km/h)
